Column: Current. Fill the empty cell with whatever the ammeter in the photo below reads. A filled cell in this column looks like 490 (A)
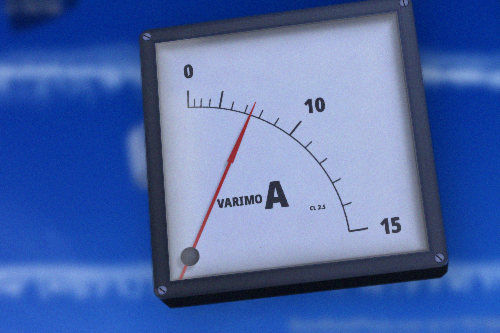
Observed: 7.5 (A)
